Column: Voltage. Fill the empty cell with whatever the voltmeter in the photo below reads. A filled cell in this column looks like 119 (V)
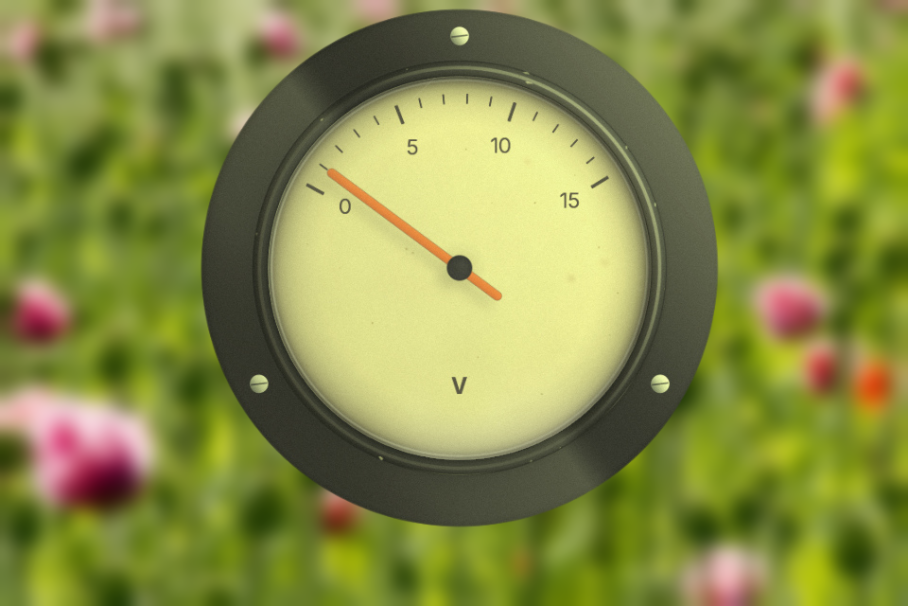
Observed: 1 (V)
